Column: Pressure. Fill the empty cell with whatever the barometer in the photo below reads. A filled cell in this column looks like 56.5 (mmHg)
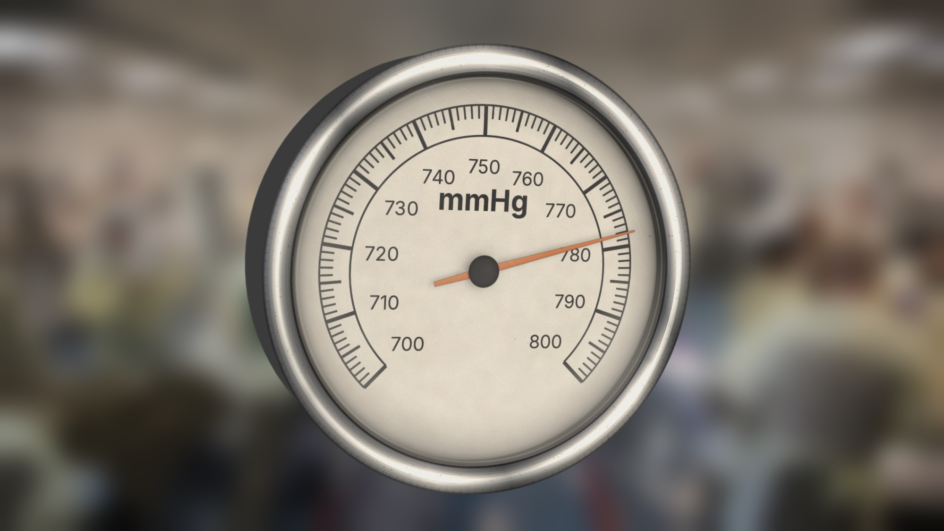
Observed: 778 (mmHg)
